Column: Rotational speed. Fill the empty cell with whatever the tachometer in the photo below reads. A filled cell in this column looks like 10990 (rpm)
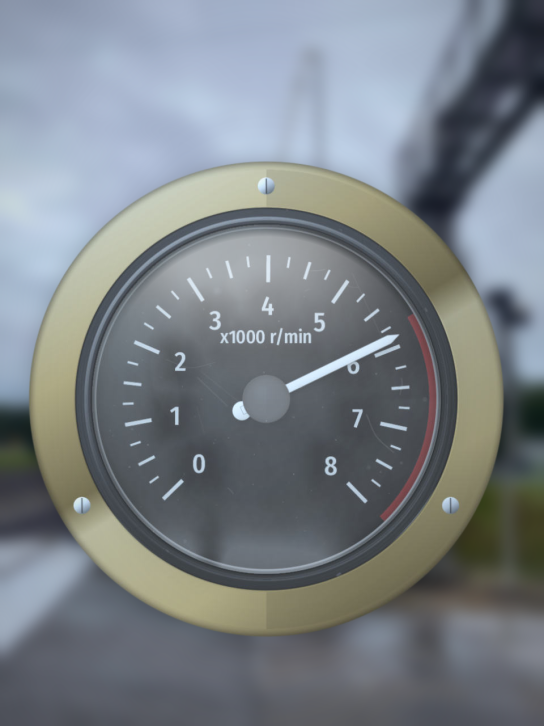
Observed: 5875 (rpm)
